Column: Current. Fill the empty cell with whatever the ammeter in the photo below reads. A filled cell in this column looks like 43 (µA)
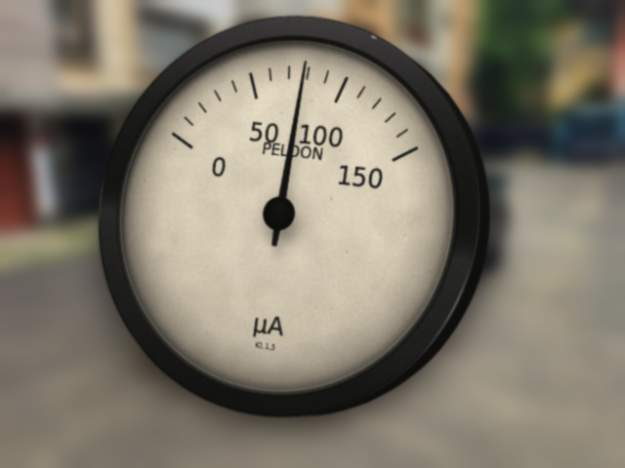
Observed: 80 (µA)
